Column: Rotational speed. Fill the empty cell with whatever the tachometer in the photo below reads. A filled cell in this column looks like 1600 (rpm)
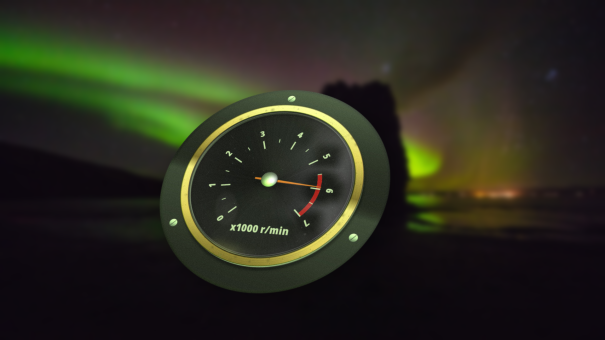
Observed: 6000 (rpm)
